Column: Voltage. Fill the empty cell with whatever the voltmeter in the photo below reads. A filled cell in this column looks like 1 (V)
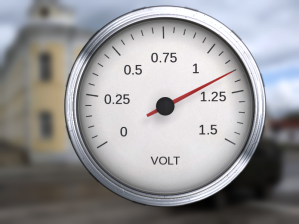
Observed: 1.15 (V)
